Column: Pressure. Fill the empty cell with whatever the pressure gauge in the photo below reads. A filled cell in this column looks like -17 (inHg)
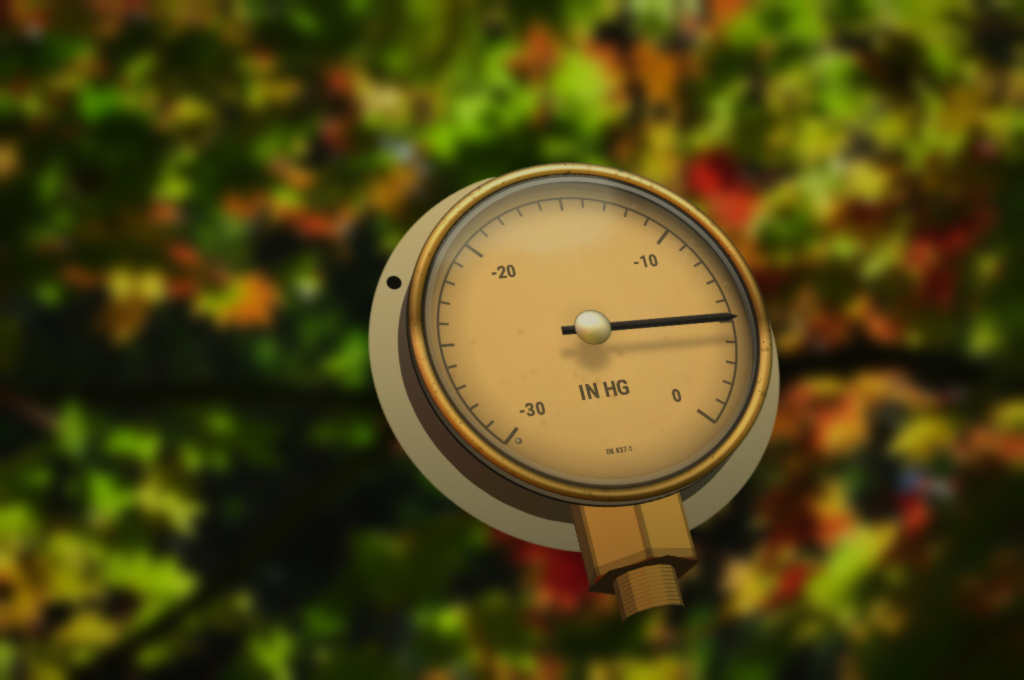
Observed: -5 (inHg)
